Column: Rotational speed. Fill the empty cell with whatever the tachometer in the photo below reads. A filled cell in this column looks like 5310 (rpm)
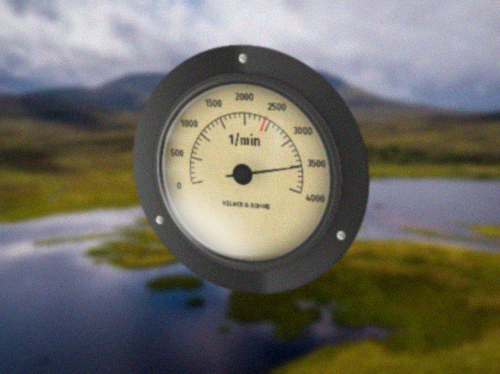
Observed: 3500 (rpm)
